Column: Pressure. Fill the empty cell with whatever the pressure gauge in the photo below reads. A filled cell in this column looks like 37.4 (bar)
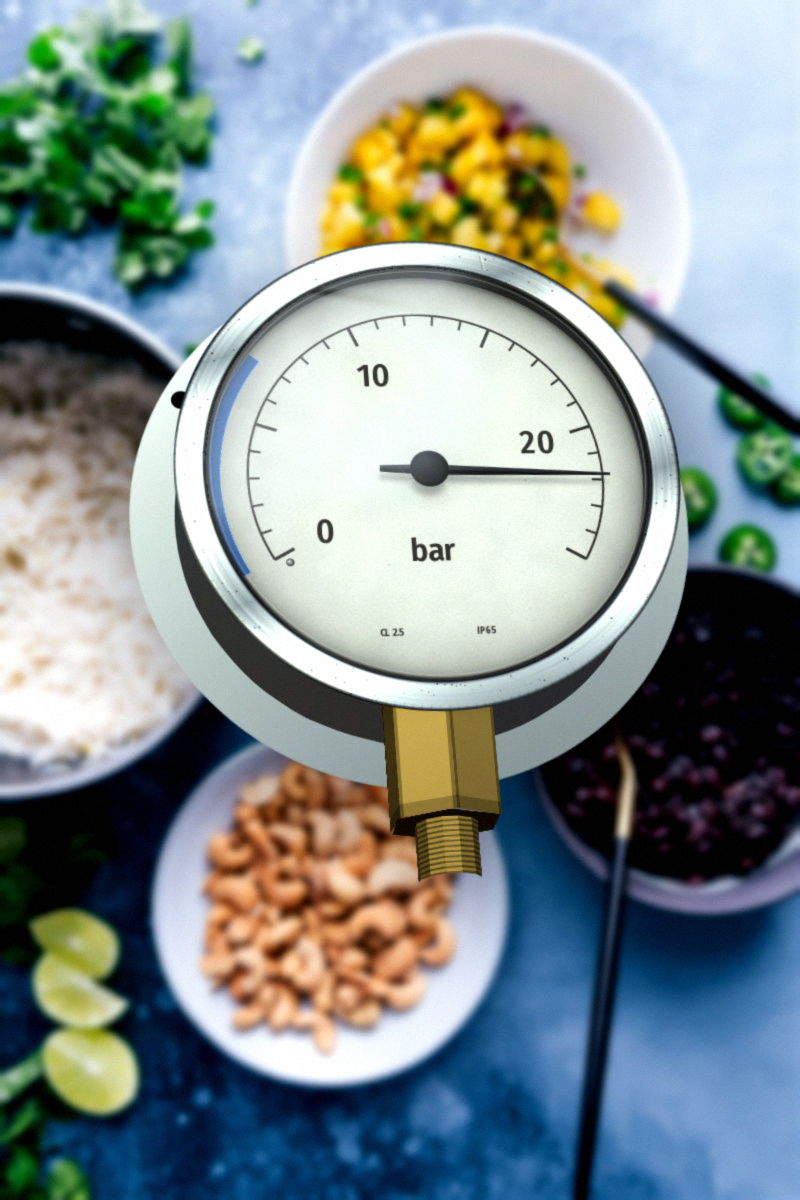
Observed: 22 (bar)
